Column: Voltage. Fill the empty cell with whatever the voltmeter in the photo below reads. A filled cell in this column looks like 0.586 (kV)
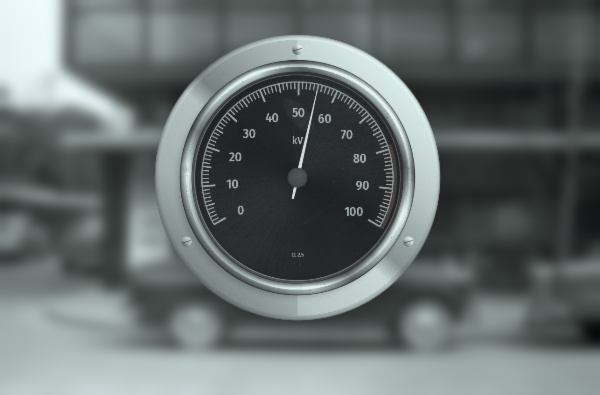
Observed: 55 (kV)
